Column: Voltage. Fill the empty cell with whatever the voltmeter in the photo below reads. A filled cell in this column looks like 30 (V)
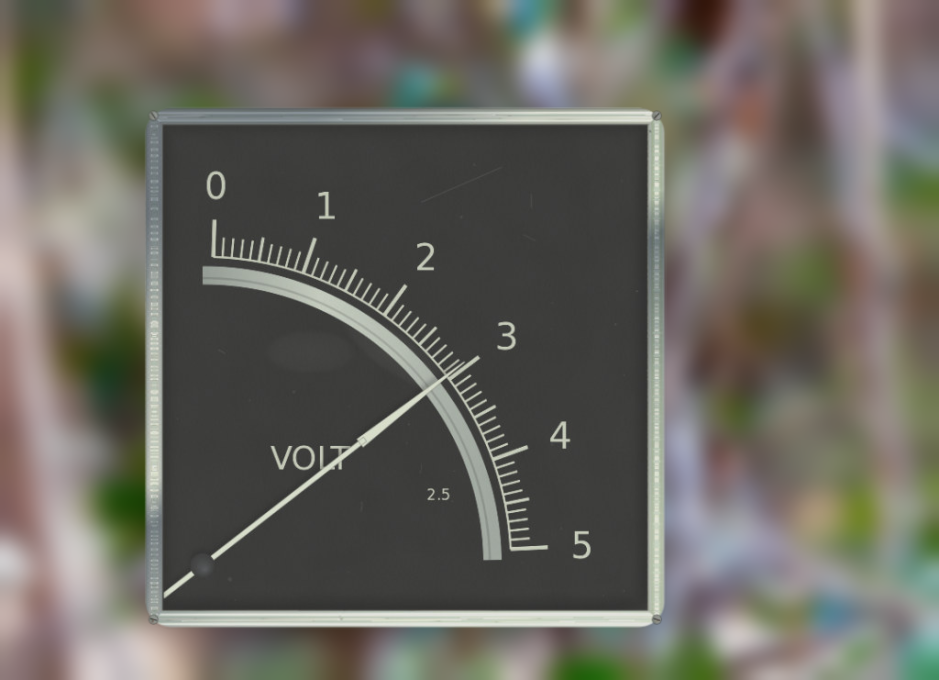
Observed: 2.95 (V)
